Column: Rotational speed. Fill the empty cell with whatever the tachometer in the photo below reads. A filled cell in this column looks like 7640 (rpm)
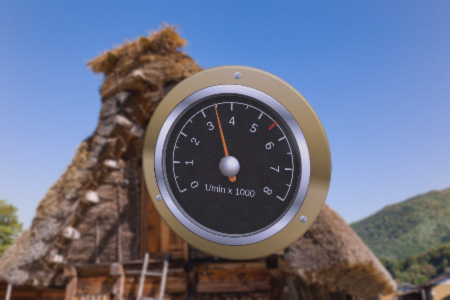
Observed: 3500 (rpm)
